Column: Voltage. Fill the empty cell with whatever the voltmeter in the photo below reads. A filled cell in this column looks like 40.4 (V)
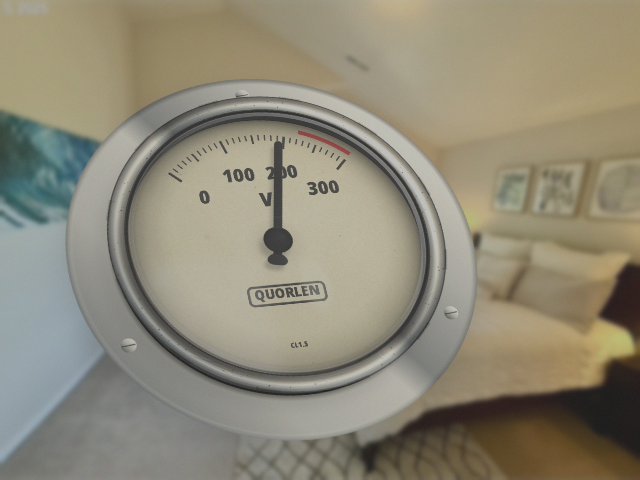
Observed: 190 (V)
